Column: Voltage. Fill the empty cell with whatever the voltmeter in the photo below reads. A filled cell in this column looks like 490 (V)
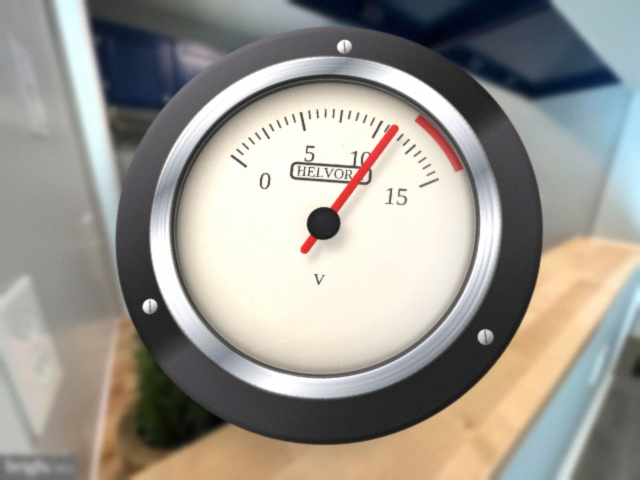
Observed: 11 (V)
